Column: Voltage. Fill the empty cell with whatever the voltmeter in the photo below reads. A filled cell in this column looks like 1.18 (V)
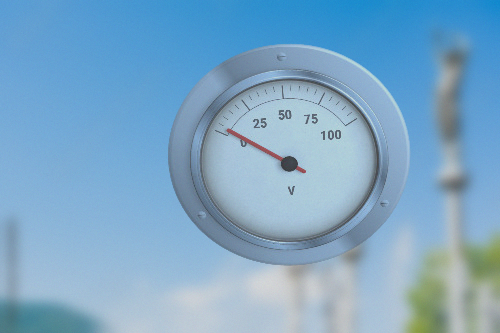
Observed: 5 (V)
